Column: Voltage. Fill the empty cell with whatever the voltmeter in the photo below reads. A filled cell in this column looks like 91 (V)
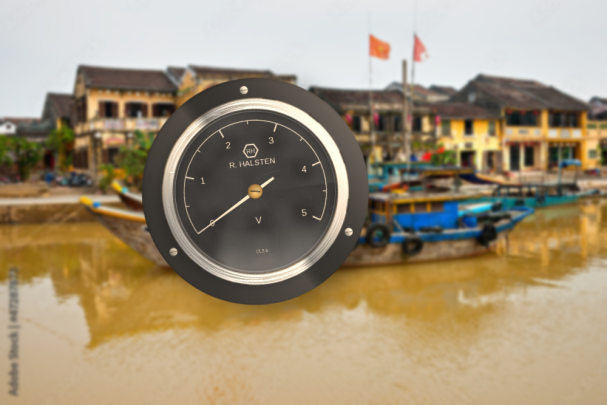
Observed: 0 (V)
